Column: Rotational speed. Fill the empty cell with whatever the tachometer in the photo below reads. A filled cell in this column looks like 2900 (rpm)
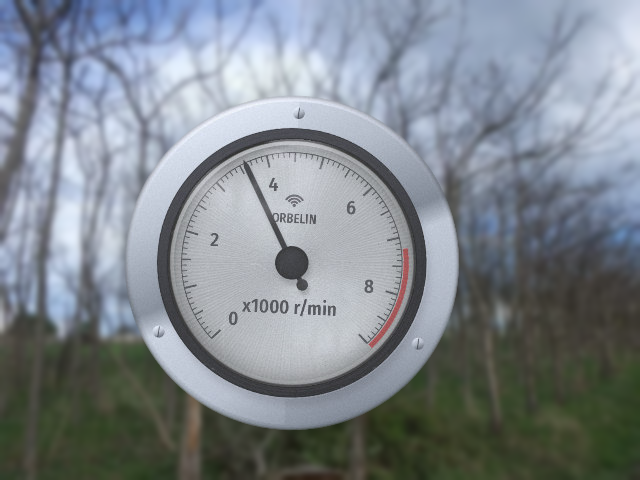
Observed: 3600 (rpm)
